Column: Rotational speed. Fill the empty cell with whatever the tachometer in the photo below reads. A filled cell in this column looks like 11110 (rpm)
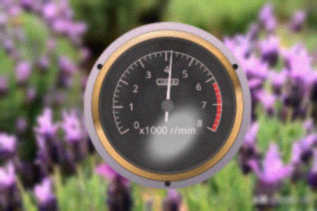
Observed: 4200 (rpm)
